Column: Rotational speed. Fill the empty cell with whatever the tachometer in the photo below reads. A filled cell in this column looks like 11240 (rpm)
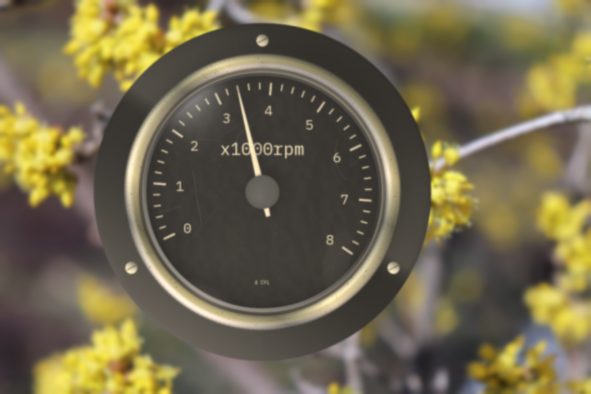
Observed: 3400 (rpm)
